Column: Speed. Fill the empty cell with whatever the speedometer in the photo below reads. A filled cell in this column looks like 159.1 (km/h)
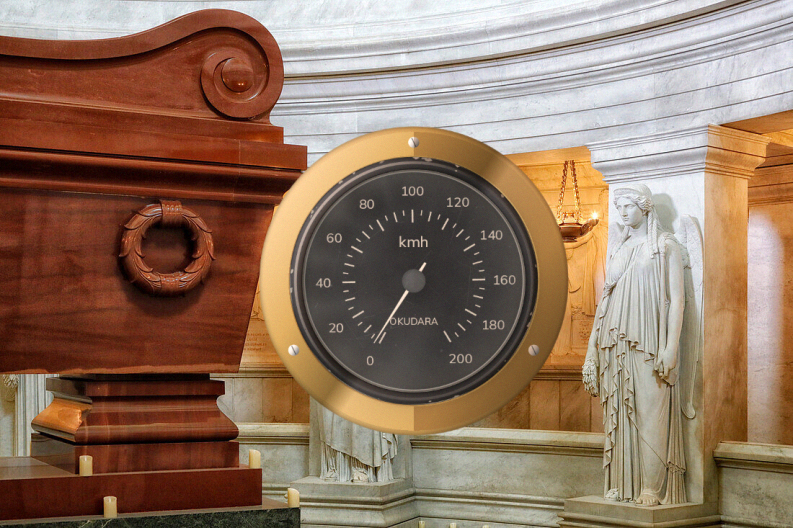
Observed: 2.5 (km/h)
